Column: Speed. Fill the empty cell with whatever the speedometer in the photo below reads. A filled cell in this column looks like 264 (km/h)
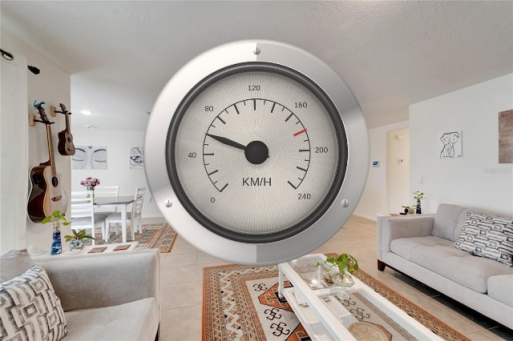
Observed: 60 (km/h)
